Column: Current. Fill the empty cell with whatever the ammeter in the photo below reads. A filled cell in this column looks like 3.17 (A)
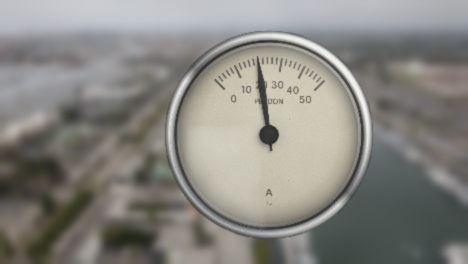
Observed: 20 (A)
